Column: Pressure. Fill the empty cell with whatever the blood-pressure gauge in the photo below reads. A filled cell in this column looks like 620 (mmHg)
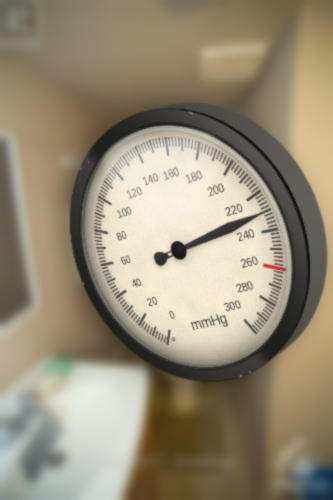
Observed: 230 (mmHg)
